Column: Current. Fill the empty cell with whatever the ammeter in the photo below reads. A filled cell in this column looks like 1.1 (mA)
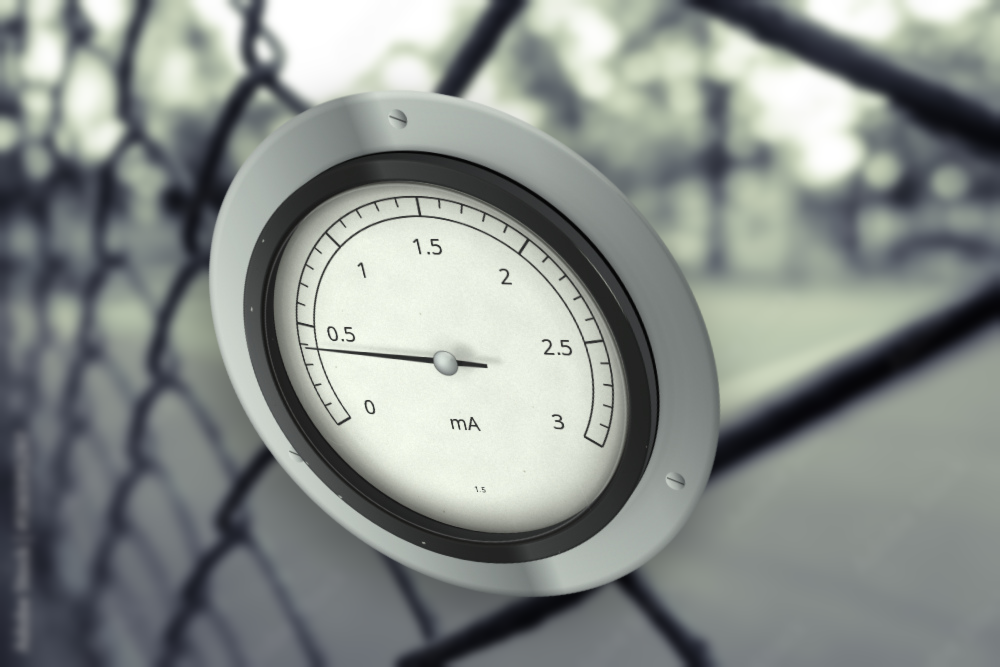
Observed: 0.4 (mA)
